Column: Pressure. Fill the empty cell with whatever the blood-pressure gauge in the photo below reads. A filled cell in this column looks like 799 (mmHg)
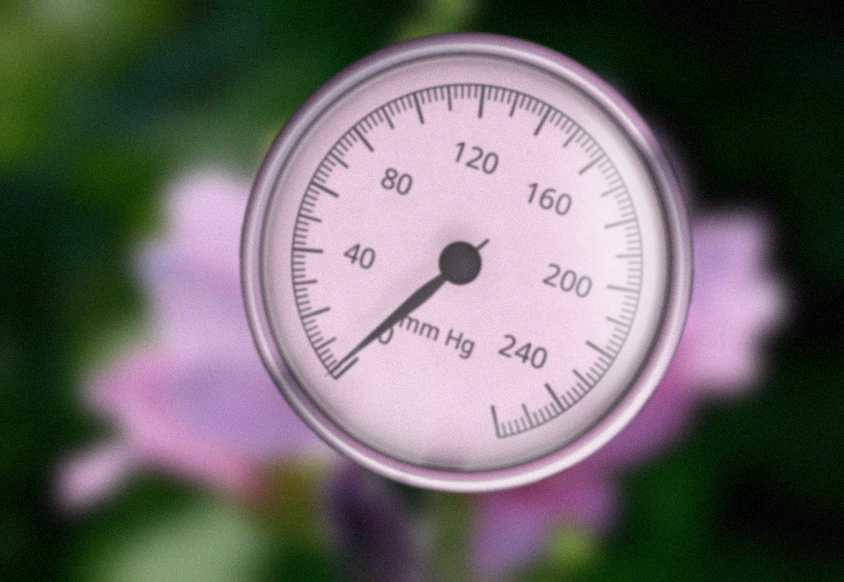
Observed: 2 (mmHg)
